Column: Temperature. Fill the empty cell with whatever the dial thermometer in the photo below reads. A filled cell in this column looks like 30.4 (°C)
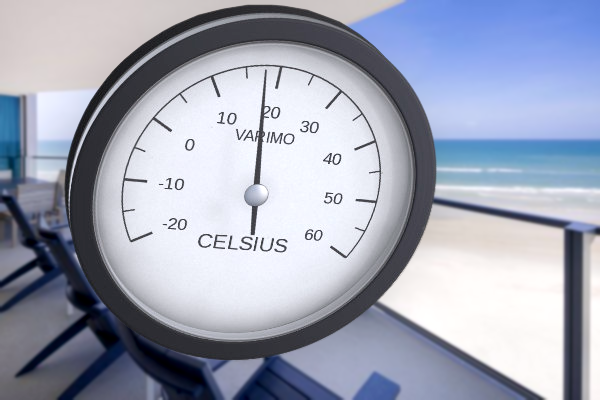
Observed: 17.5 (°C)
